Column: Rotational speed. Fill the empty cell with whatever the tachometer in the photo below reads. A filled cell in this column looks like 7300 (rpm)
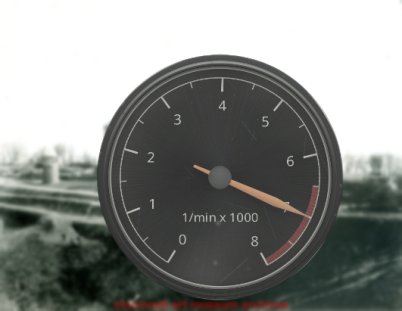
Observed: 7000 (rpm)
